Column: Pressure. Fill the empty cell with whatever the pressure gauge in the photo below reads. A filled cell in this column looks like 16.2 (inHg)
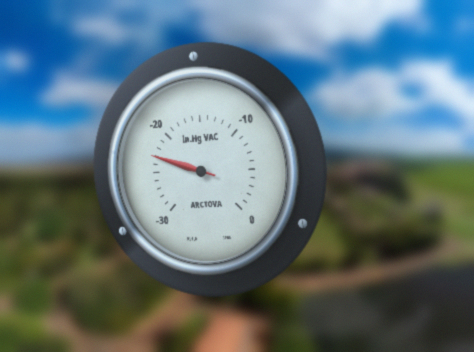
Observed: -23 (inHg)
